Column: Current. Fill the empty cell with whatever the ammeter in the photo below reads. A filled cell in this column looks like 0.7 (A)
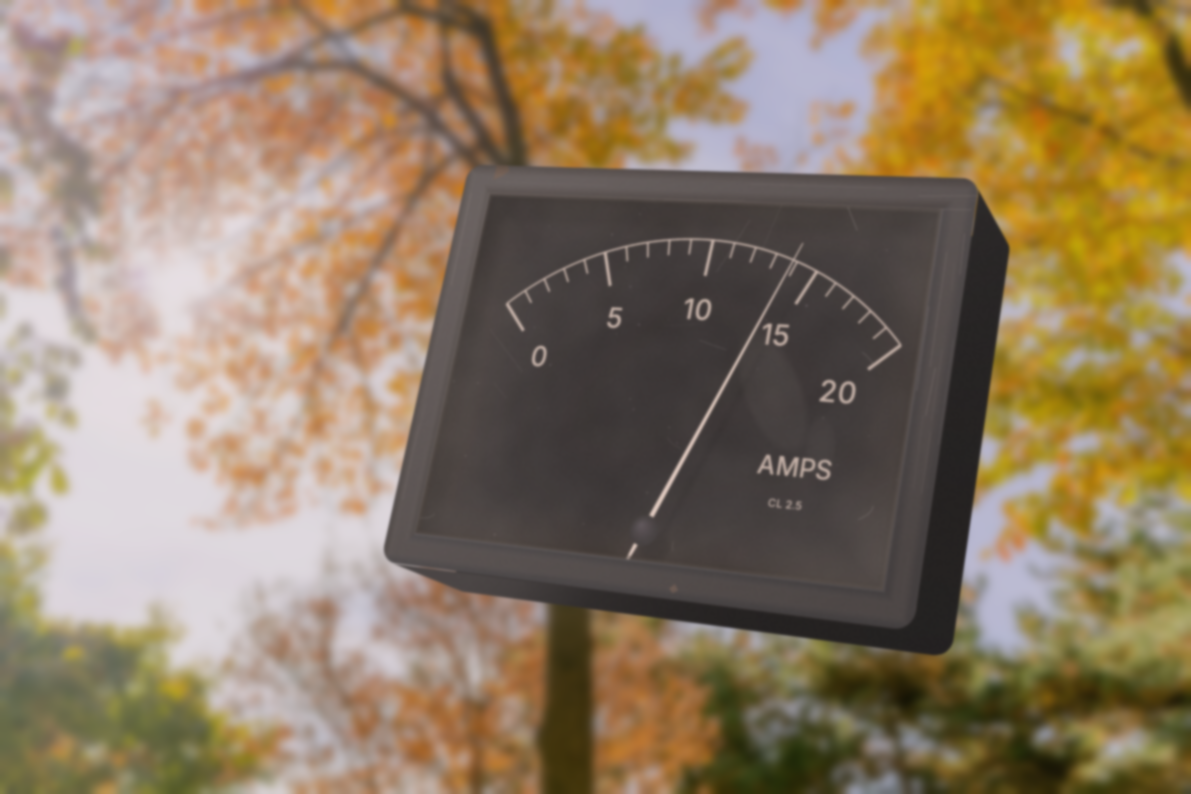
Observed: 14 (A)
